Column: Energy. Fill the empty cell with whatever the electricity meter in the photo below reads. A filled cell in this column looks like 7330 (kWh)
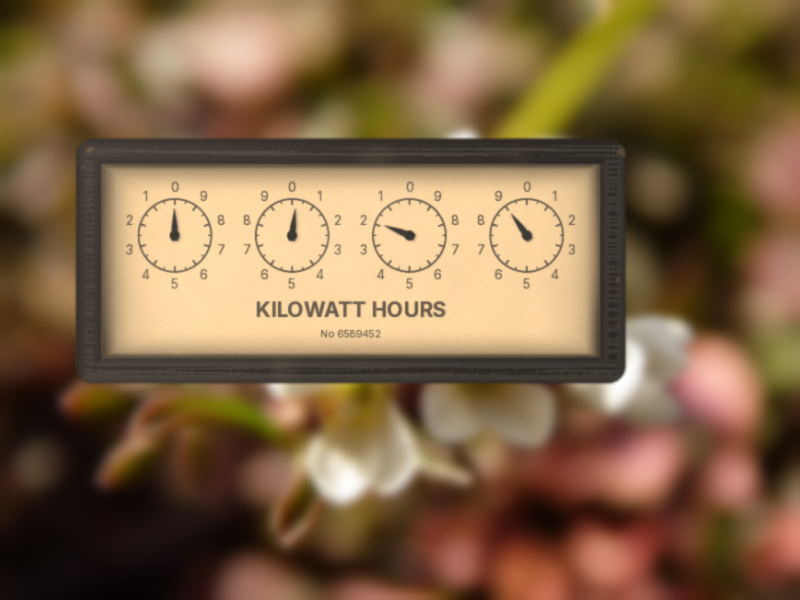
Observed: 19 (kWh)
